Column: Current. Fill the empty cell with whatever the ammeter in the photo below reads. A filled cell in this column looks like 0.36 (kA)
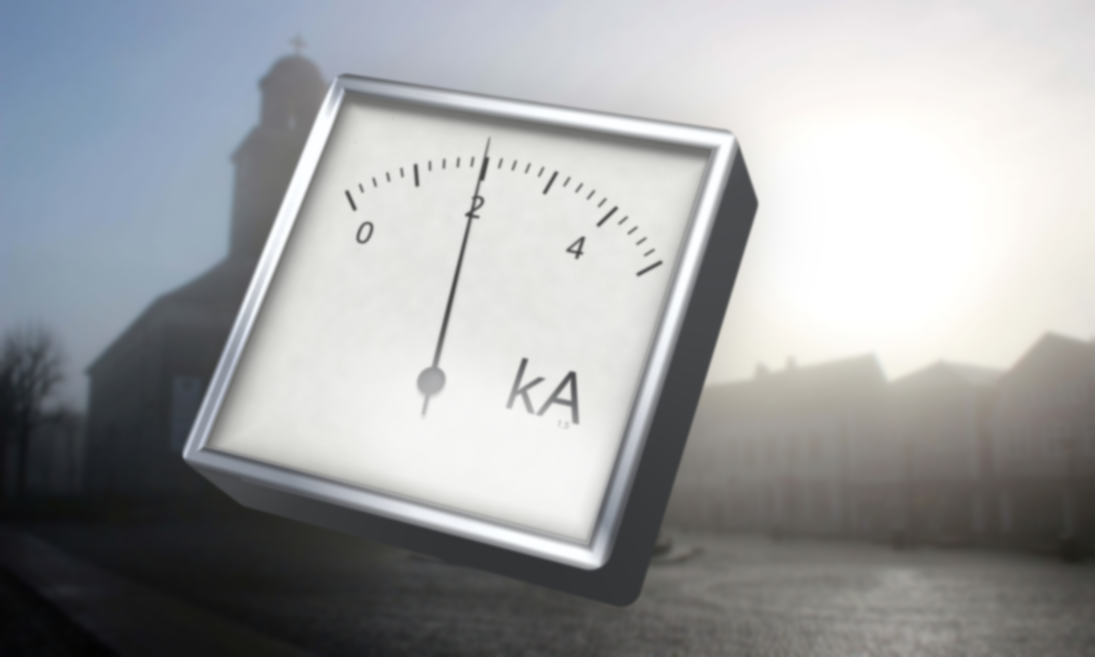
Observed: 2 (kA)
